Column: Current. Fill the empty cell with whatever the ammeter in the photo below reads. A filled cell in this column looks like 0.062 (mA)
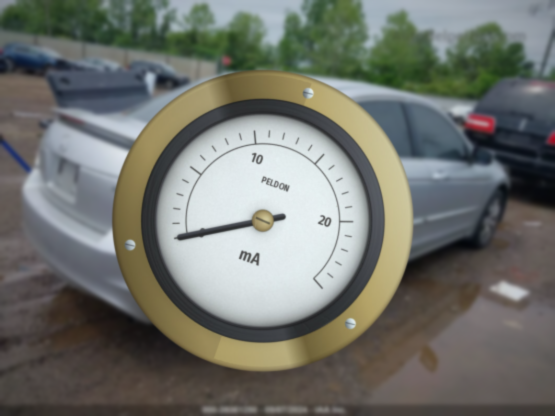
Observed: 0 (mA)
